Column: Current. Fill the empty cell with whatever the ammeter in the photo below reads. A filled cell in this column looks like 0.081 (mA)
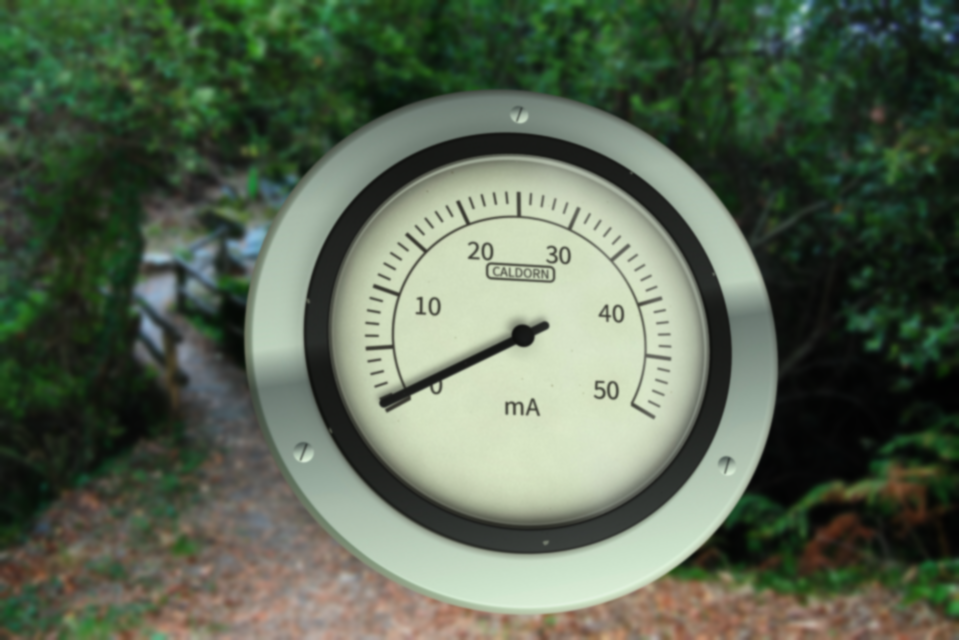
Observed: 0.5 (mA)
